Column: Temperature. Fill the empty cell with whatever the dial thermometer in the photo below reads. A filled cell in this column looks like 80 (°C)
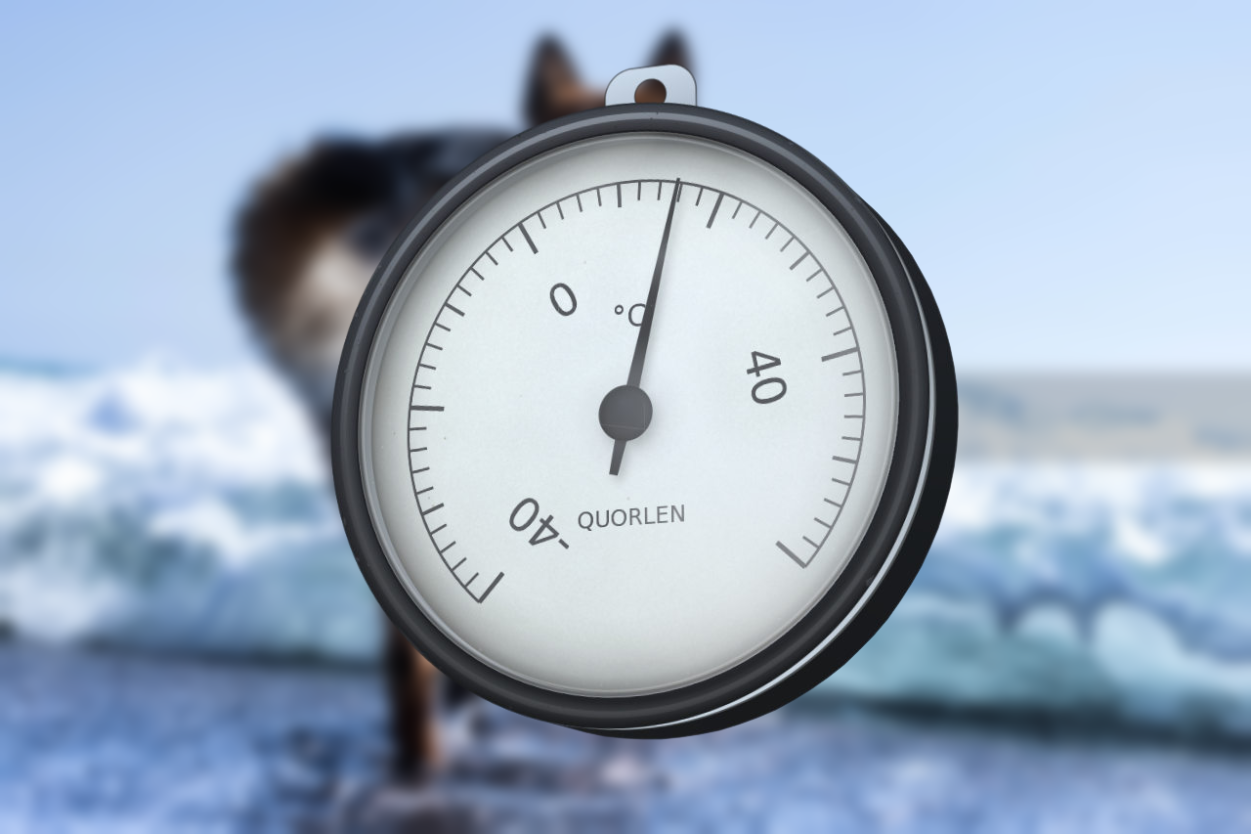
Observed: 16 (°C)
